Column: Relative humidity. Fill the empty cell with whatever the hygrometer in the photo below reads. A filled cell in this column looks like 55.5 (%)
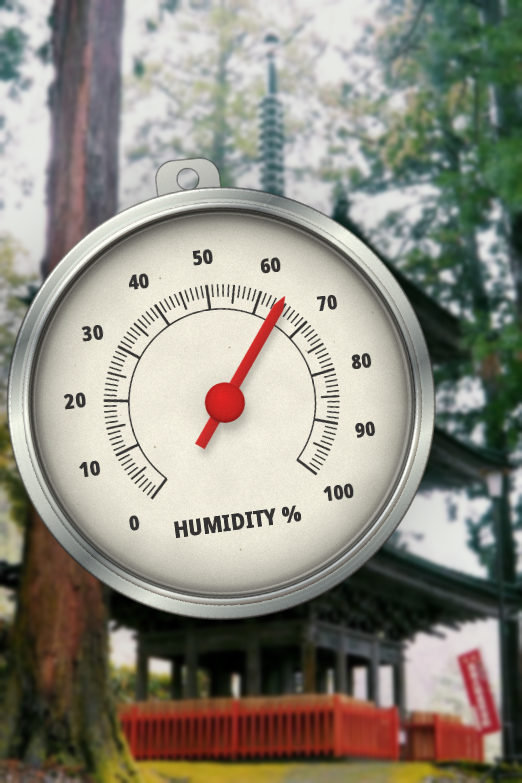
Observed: 64 (%)
